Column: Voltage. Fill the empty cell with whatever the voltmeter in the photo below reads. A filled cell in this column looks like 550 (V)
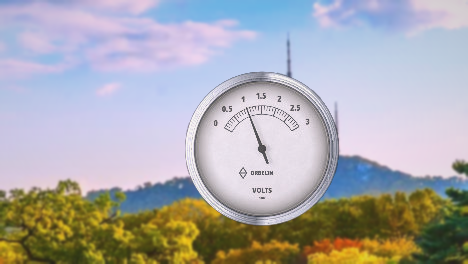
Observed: 1 (V)
